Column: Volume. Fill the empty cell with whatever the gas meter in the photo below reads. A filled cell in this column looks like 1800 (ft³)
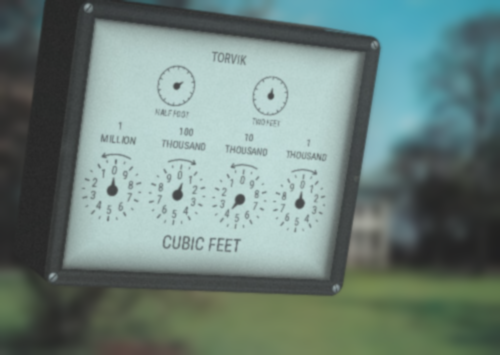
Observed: 4000 (ft³)
